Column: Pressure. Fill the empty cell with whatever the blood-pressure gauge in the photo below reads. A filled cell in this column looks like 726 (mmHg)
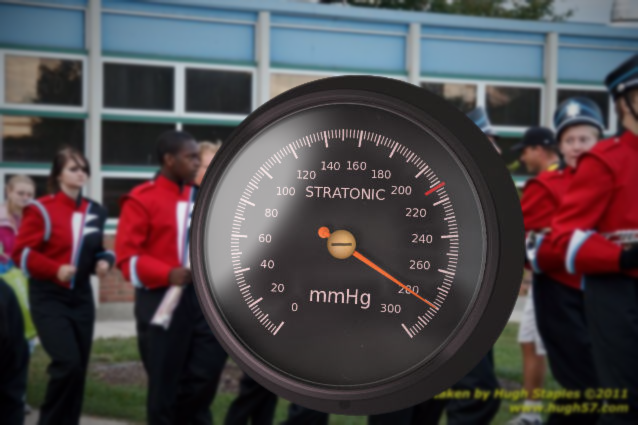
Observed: 280 (mmHg)
